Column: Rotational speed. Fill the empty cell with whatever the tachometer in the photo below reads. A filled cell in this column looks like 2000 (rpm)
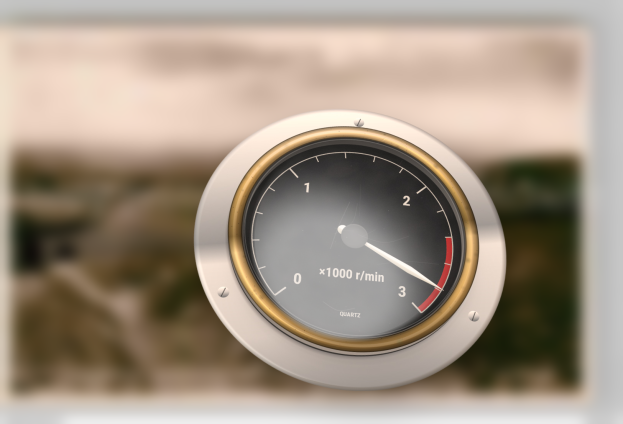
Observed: 2800 (rpm)
